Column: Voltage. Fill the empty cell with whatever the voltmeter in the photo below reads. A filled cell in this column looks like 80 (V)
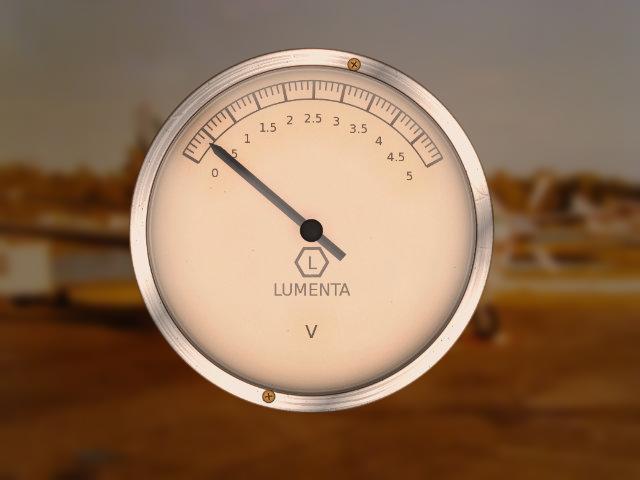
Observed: 0.4 (V)
